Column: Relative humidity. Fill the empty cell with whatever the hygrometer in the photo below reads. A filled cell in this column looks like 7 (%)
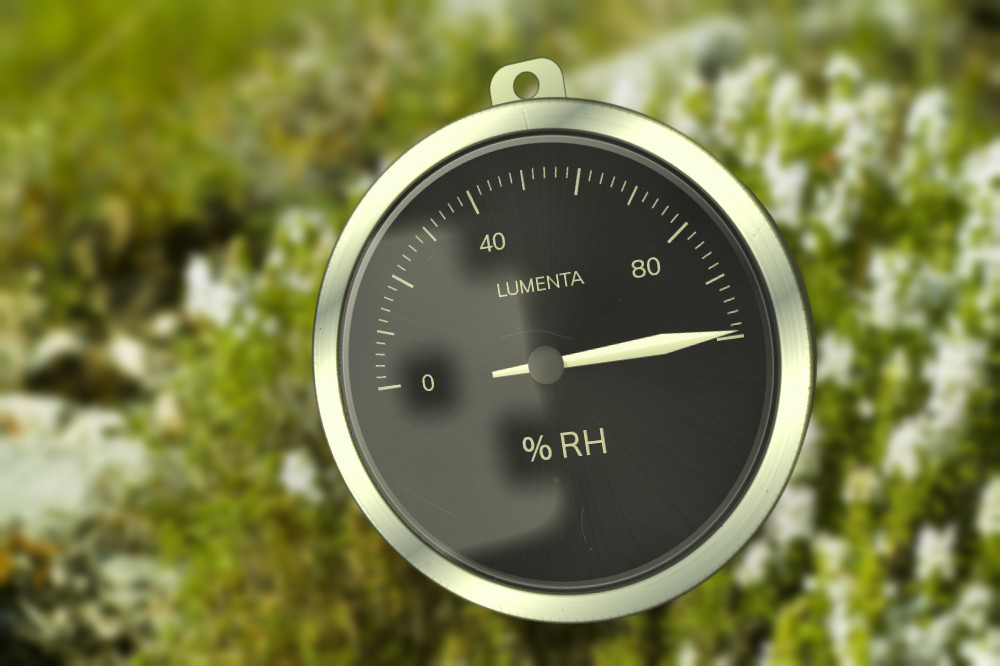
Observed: 99 (%)
